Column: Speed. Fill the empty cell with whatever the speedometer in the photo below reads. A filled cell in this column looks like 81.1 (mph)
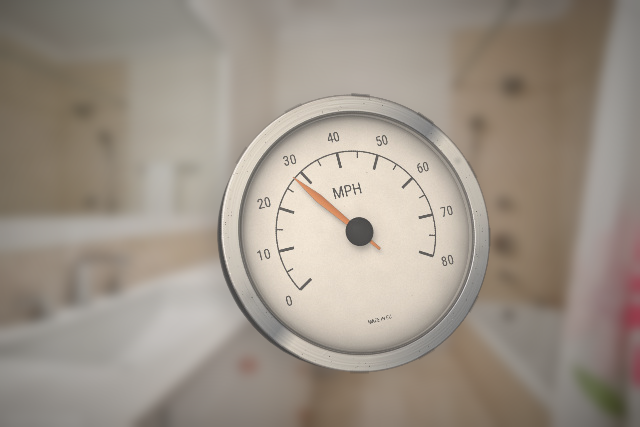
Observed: 27.5 (mph)
